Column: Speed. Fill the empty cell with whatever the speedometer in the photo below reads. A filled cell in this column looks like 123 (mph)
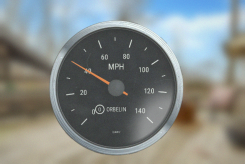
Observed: 40 (mph)
